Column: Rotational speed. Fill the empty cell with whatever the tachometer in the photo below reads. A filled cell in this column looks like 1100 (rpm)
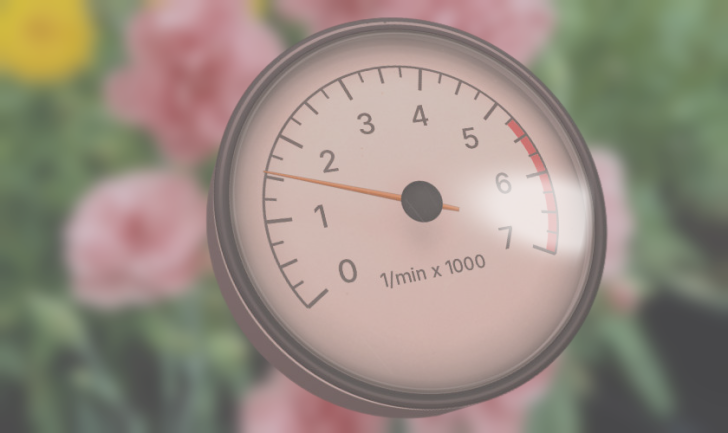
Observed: 1500 (rpm)
